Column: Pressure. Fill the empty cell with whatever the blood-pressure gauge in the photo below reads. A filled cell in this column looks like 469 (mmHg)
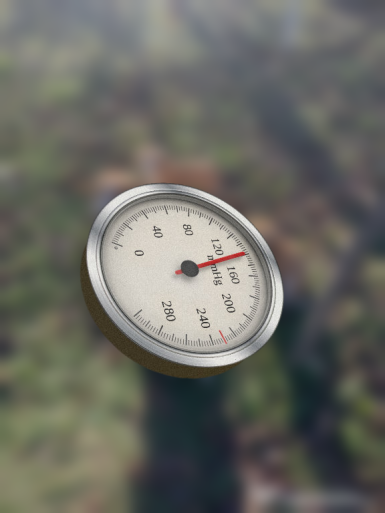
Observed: 140 (mmHg)
